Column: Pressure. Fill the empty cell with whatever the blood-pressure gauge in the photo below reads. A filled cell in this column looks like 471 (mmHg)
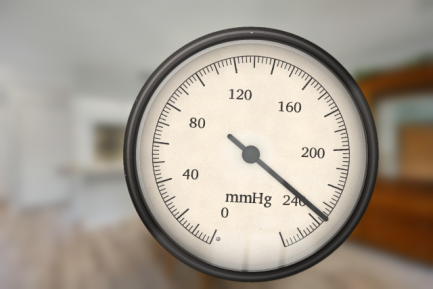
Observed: 236 (mmHg)
